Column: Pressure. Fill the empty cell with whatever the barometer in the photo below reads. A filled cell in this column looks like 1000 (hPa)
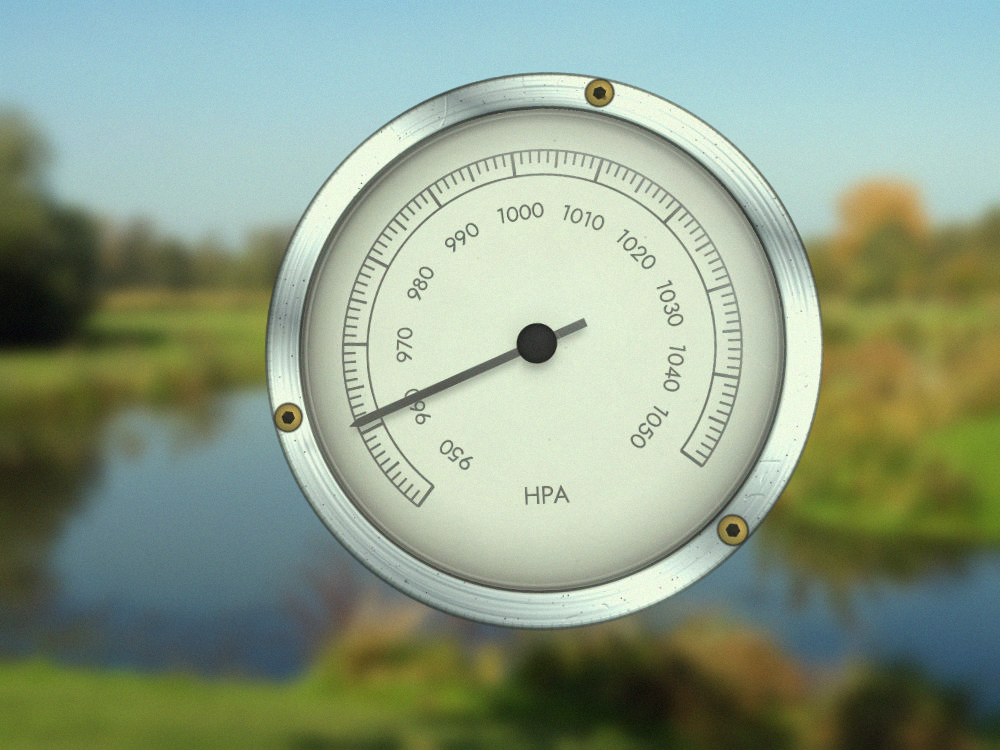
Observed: 961 (hPa)
